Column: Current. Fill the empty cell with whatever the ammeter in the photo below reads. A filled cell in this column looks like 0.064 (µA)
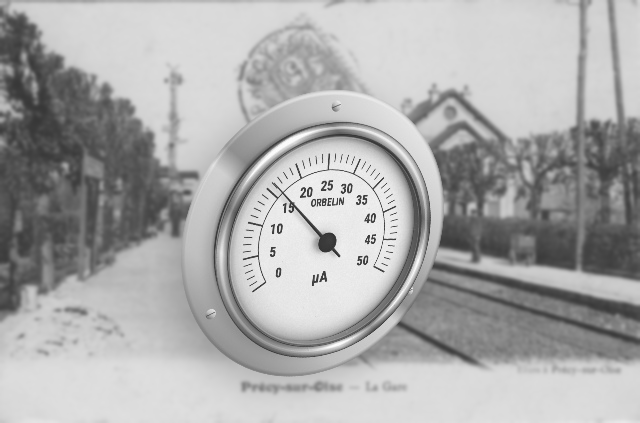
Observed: 16 (µA)
